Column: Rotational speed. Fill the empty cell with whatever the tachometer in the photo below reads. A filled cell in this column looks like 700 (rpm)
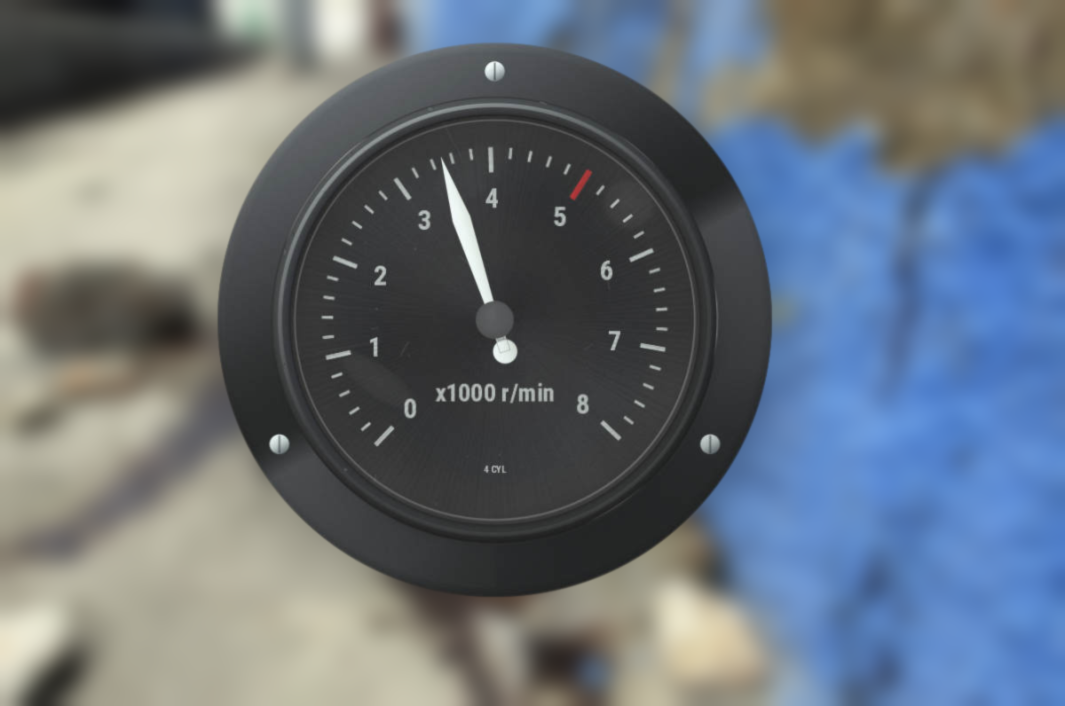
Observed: 3500 (rpm)
